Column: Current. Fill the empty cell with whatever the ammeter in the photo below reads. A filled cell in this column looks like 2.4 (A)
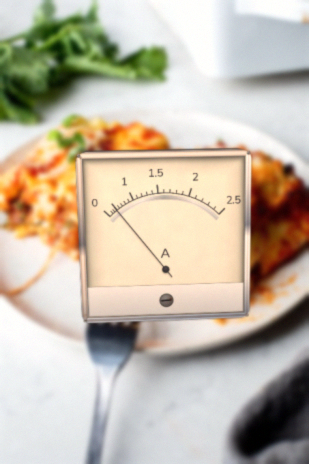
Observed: 0.5 (A)
